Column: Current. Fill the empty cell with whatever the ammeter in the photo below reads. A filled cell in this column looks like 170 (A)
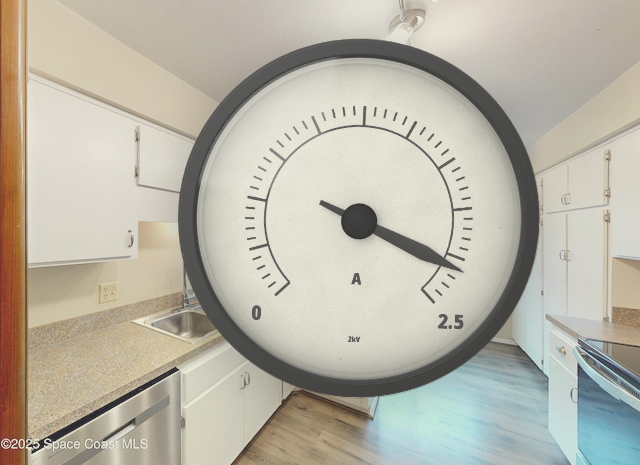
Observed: 2.3 (A)
